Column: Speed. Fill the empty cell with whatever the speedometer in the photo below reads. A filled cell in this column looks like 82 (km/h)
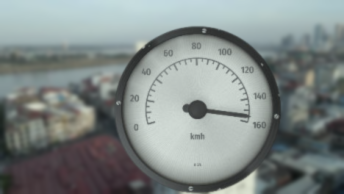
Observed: 155 (km/h)
